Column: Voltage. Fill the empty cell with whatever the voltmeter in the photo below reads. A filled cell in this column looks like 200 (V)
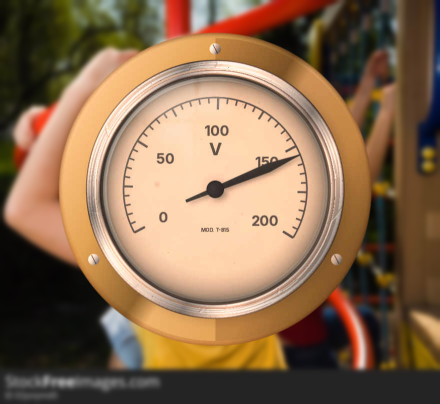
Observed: 155 (V)
